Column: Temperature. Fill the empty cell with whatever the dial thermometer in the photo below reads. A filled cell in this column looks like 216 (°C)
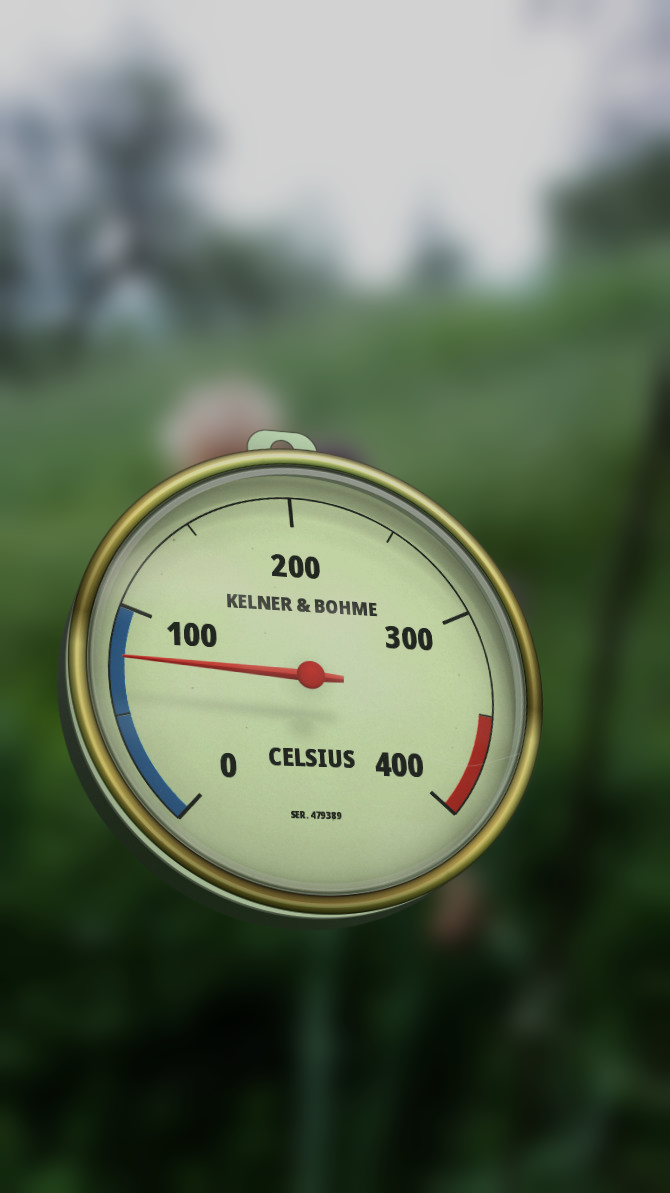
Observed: 75 (°C)
